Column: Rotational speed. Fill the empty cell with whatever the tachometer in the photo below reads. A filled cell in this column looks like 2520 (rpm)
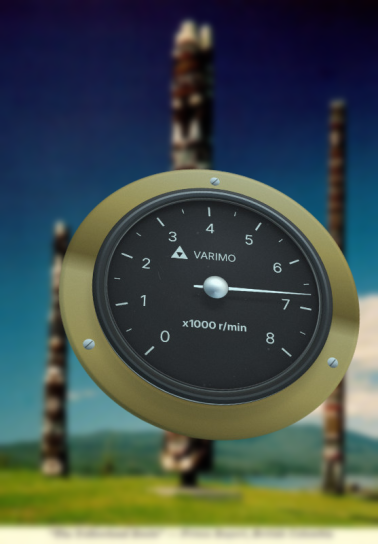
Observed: 6750 (rpm)
